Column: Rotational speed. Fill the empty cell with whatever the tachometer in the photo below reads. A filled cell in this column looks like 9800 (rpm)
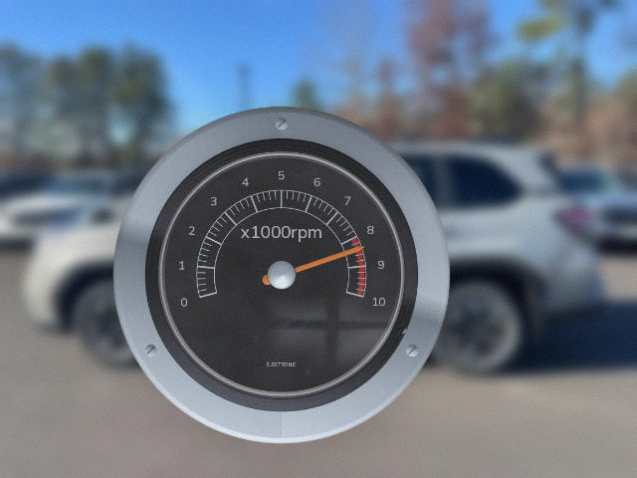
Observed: 8400 (rpm)
